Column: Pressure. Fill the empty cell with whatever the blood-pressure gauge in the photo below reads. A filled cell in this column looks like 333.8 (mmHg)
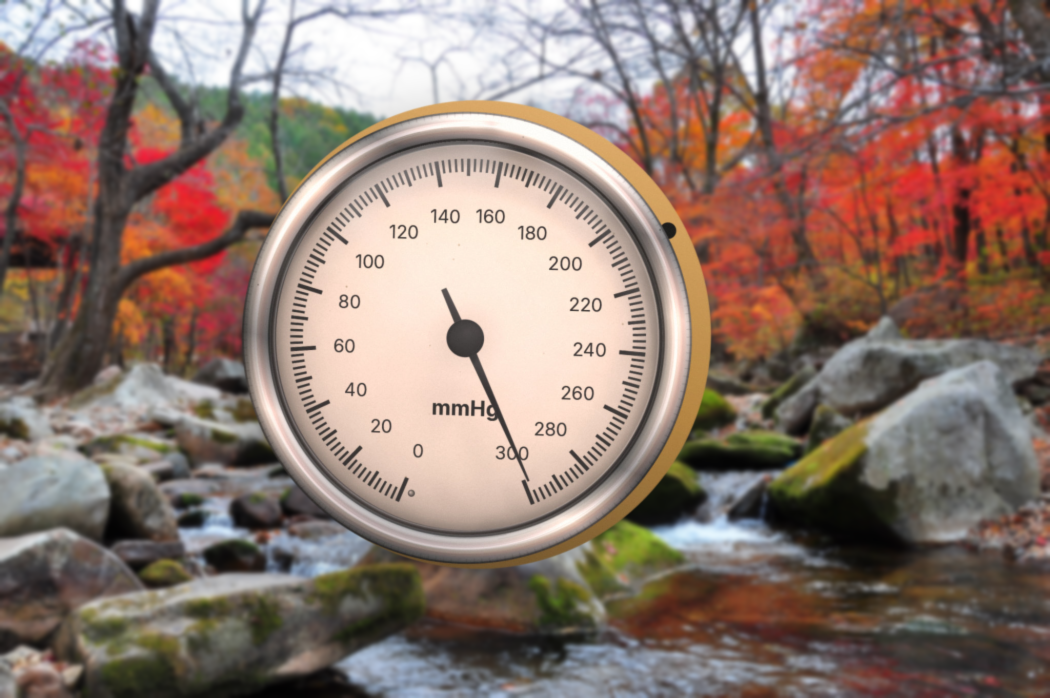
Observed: 298 (mmHg)
